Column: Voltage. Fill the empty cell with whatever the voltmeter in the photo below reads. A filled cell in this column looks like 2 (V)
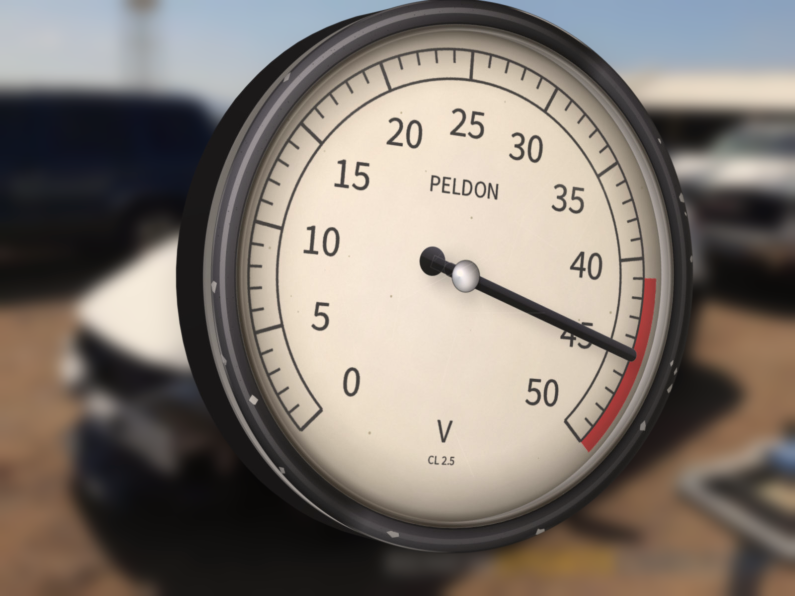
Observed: 45 (V)
